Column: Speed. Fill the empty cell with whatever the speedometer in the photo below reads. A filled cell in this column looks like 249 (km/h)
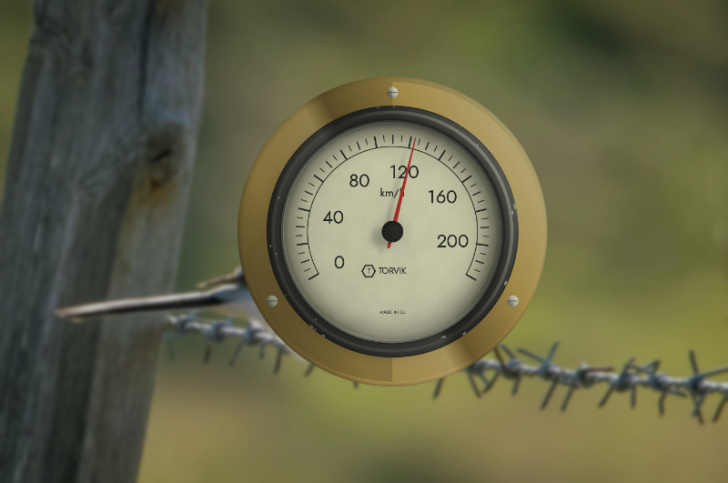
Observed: 122.5 (km/h)
